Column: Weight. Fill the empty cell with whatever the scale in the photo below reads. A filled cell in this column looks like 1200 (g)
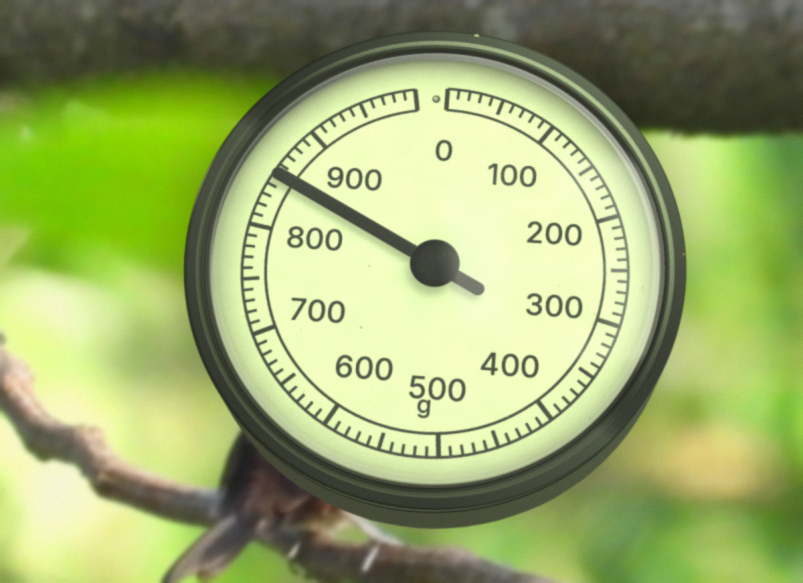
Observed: 850 (g)
